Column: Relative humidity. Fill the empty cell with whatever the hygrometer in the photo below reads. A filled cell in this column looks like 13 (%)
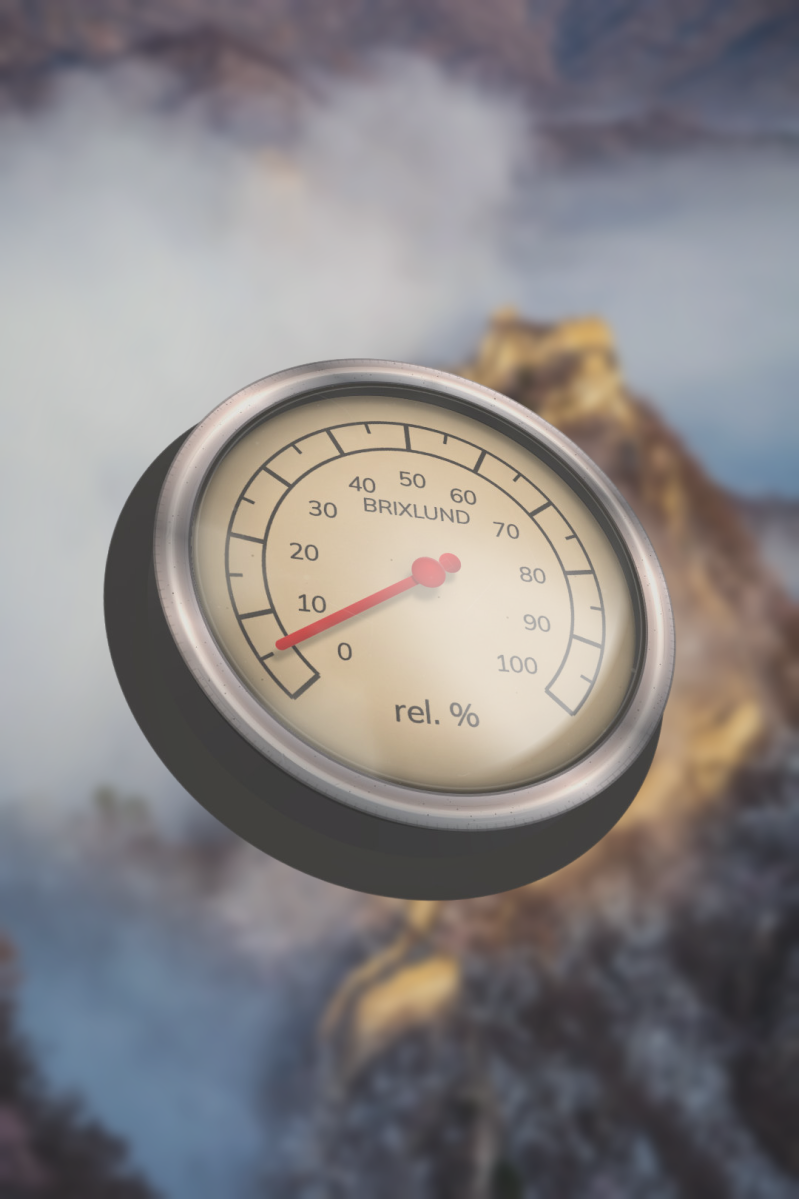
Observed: 5 (%)
